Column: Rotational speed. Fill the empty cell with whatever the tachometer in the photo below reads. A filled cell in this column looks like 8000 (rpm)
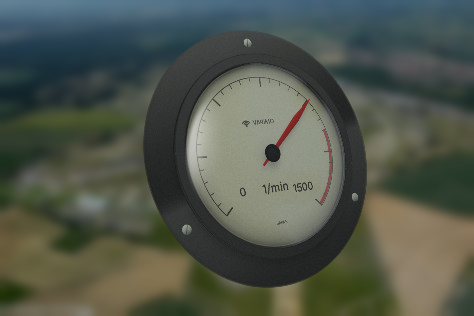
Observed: 1000 (rpm)
